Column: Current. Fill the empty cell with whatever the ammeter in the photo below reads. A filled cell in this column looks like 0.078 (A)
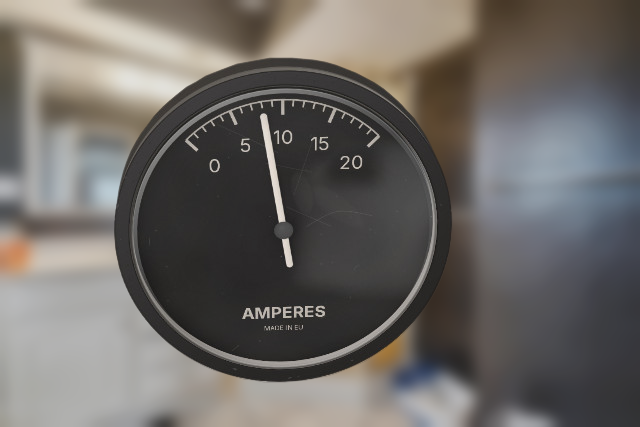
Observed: 8 (A)
